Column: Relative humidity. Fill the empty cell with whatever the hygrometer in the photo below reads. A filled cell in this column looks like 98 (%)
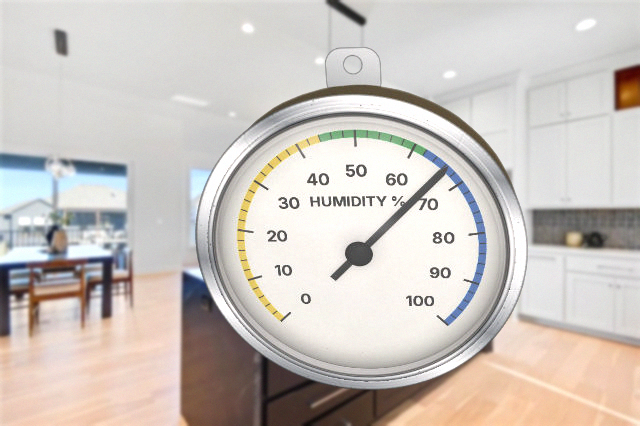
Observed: 66 (%)
